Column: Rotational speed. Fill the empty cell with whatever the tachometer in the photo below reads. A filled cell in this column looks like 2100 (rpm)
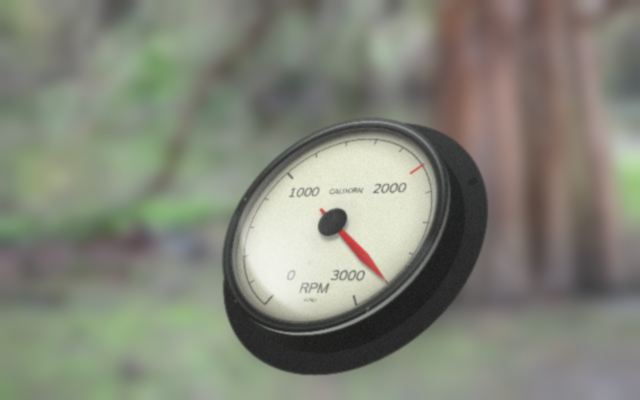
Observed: 2800 (rpm)
